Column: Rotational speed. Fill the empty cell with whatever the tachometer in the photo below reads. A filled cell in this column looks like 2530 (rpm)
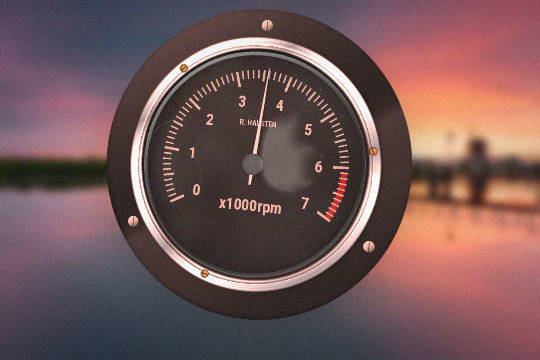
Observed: 3600 (rpm)
